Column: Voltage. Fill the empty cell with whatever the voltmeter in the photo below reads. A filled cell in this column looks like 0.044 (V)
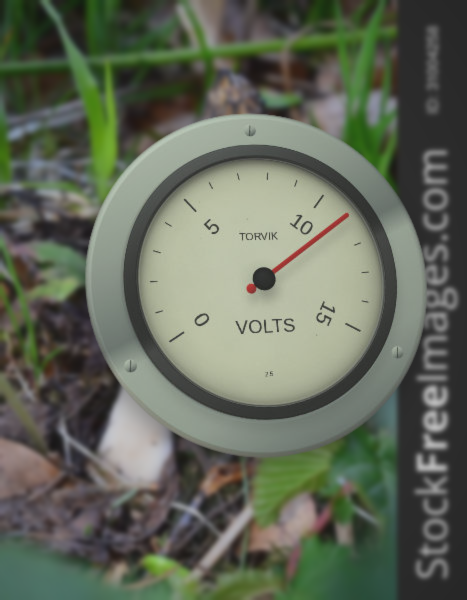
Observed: 11 (V)
